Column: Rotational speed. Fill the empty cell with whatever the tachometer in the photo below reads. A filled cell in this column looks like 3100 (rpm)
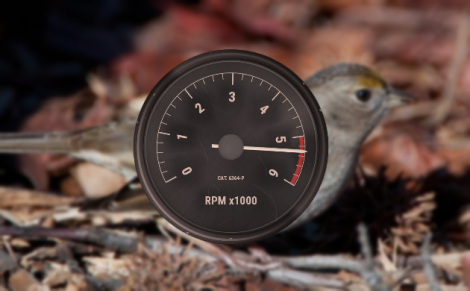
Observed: 5300 (rpm)
